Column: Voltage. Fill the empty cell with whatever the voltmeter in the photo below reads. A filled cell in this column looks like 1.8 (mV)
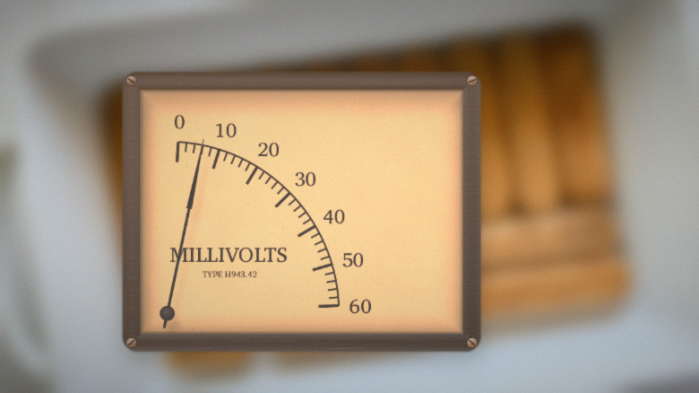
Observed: 6 (mV)
